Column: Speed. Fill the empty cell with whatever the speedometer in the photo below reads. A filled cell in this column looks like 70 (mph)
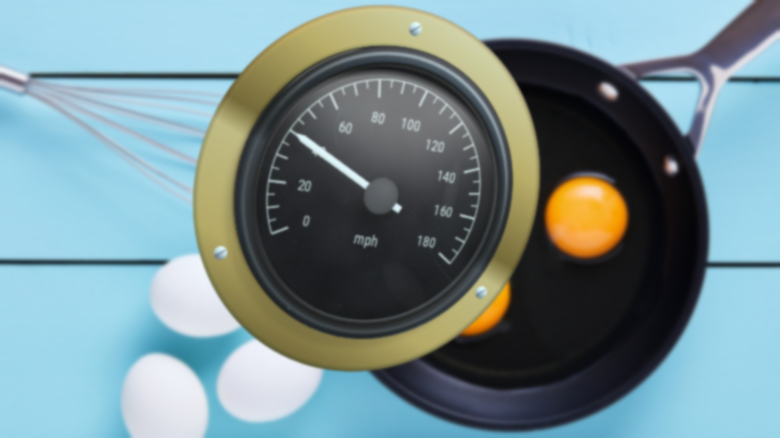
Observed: 40 (mph)
